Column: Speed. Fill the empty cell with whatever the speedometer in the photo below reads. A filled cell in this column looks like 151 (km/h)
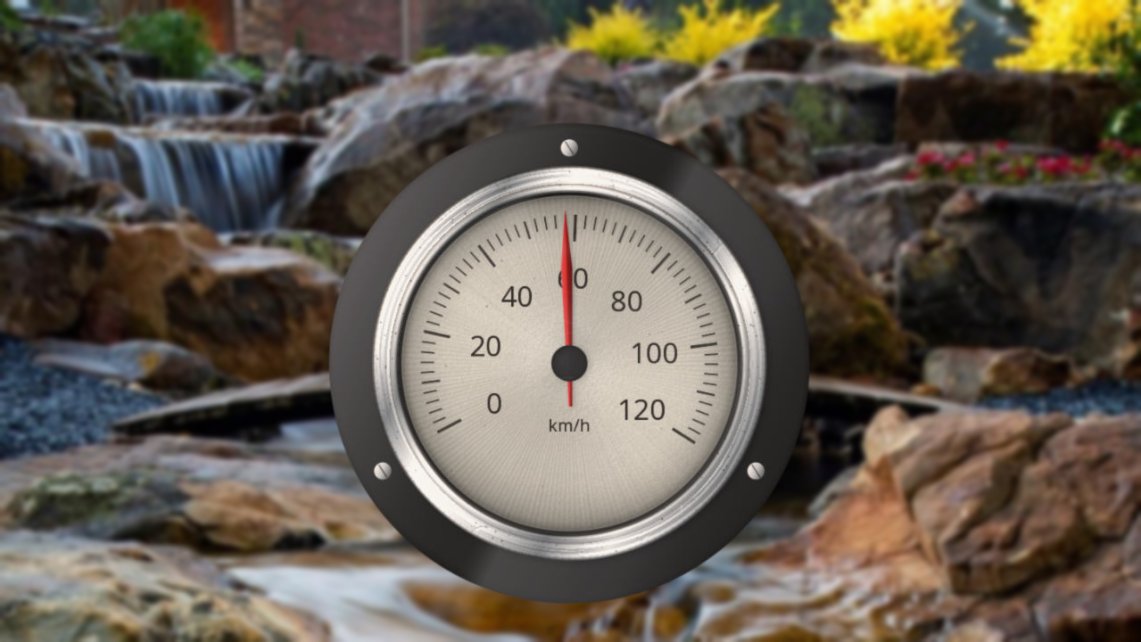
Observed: 58 (km/h)
